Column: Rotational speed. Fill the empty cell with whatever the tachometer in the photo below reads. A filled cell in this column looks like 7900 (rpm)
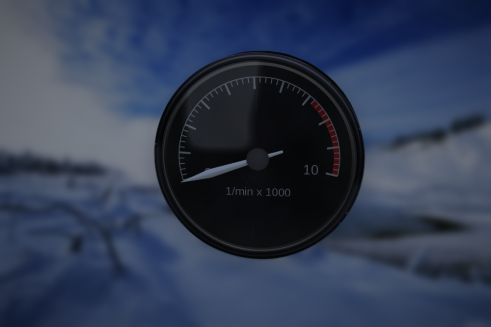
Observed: 0 (rpm)
